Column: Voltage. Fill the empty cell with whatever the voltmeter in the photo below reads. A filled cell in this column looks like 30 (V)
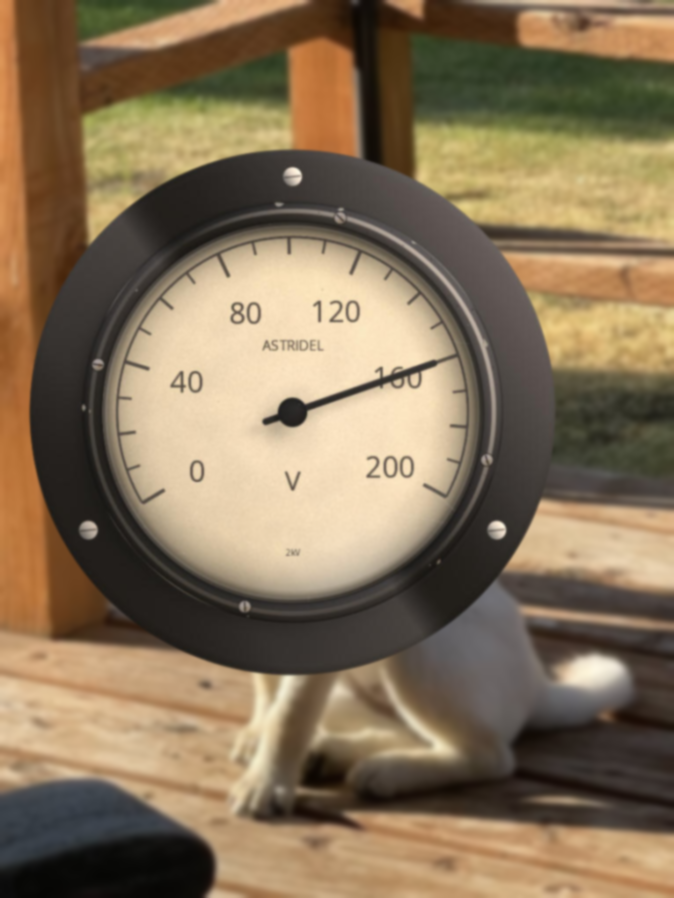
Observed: 160 (V)
